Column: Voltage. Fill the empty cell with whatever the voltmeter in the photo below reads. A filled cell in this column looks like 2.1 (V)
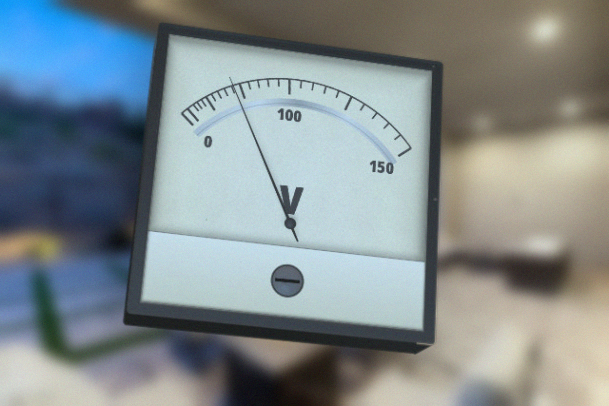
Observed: 70 (V)
